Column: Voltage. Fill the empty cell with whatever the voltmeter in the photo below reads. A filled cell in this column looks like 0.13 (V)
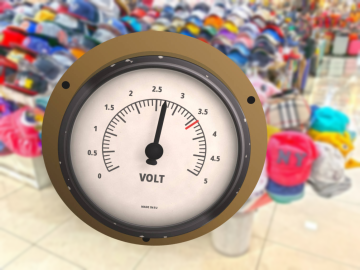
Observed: 2.7 (V)
